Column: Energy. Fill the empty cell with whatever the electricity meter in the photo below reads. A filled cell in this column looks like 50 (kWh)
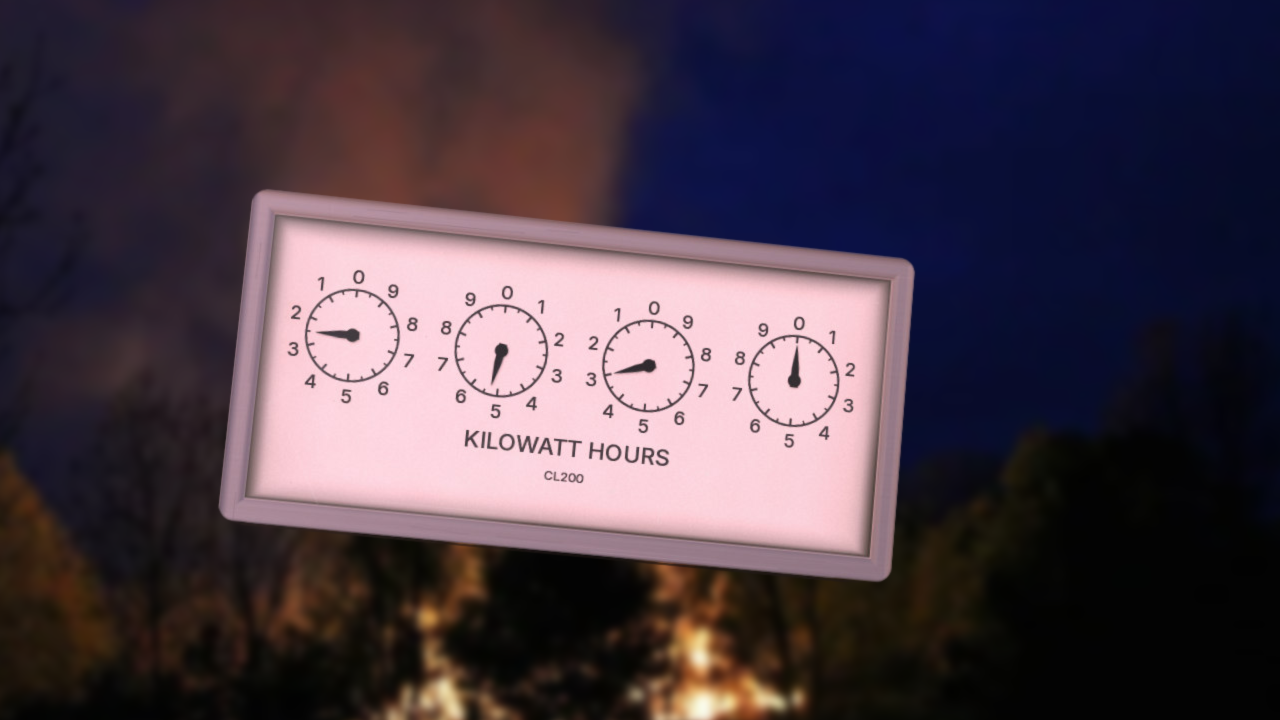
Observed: 2530 (kWh)
